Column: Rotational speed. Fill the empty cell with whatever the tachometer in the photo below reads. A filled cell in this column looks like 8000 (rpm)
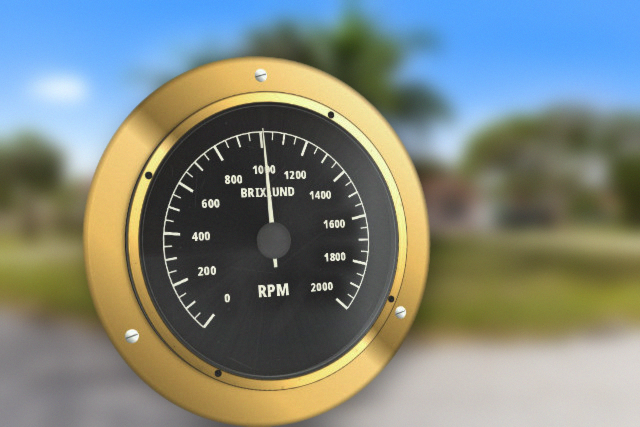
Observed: 1000 (rpm)
